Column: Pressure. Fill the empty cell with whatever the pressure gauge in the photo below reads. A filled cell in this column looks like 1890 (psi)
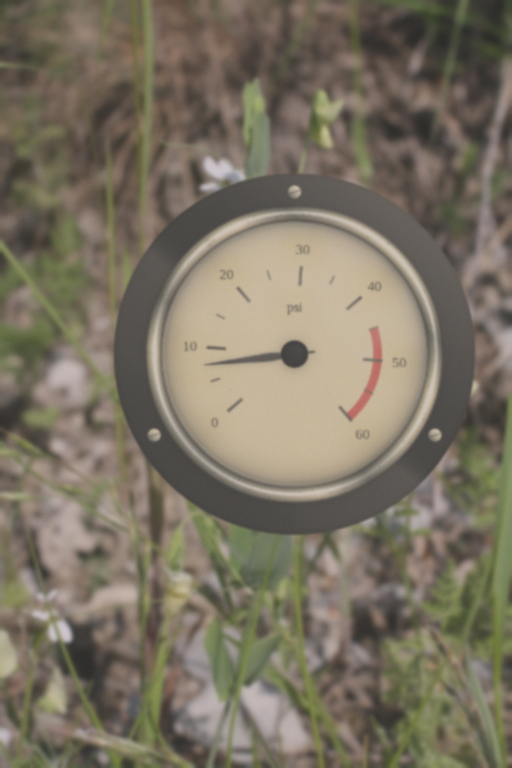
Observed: 7.5 (psi)
